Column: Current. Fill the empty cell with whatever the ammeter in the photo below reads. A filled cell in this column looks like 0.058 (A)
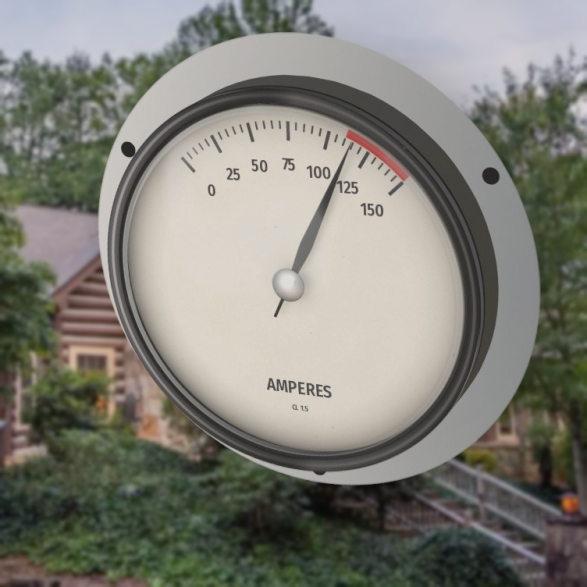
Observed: 115 (A)
